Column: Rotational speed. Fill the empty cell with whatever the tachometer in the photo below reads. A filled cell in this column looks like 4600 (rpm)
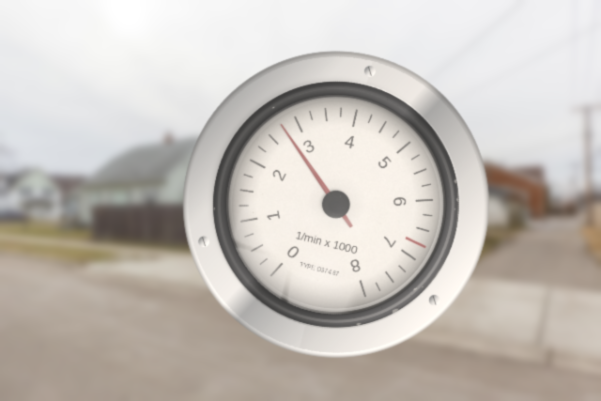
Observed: 2750 (rpm)
